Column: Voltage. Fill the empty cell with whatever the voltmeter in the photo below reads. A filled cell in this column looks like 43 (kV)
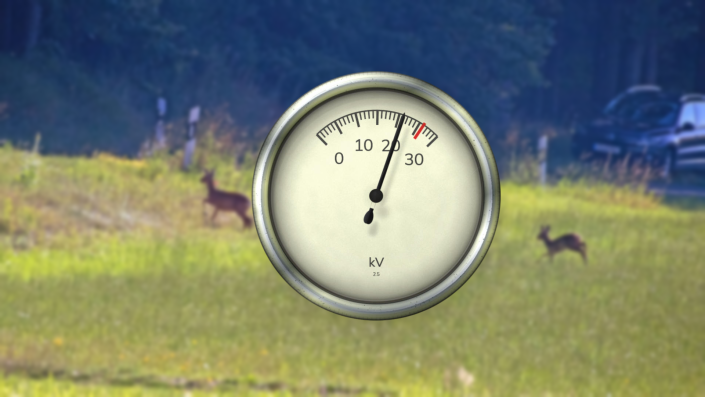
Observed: 21 (kV)
